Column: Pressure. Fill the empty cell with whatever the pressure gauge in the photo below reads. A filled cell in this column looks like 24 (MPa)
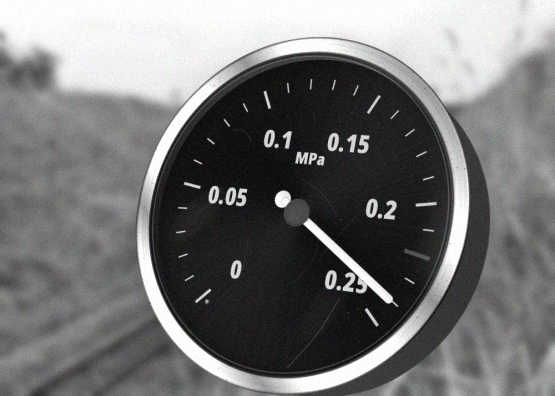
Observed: 0.24 (MPa)
